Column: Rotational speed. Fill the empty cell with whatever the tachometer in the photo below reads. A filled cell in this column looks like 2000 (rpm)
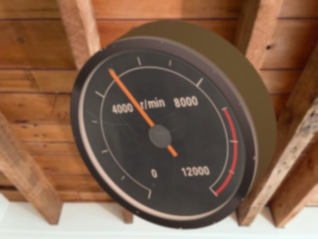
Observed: 5000 (rpm)
